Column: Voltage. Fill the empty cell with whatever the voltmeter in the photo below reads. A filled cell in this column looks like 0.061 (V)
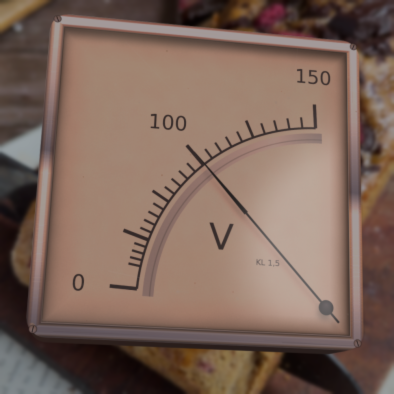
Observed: 100 (V)
